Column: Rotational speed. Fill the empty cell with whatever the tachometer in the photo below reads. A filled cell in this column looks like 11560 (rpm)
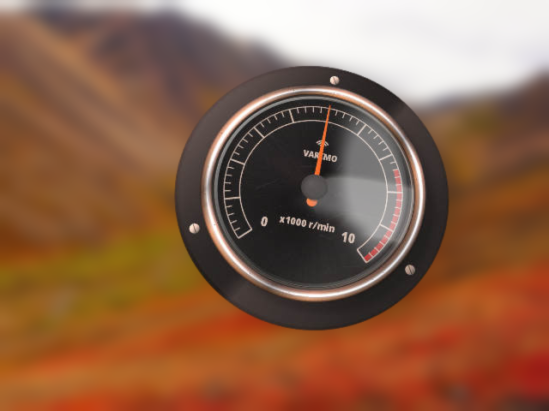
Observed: 5000 (rpm)
